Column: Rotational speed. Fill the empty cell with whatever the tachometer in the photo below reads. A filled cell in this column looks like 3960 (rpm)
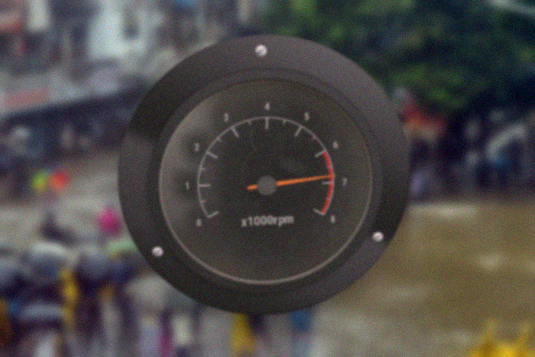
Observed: 6750 (rpm)
